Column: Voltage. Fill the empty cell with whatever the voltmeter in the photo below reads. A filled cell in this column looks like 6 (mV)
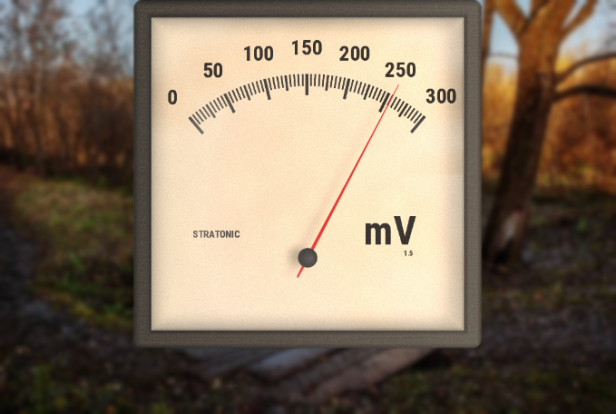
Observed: 255 (mV)
